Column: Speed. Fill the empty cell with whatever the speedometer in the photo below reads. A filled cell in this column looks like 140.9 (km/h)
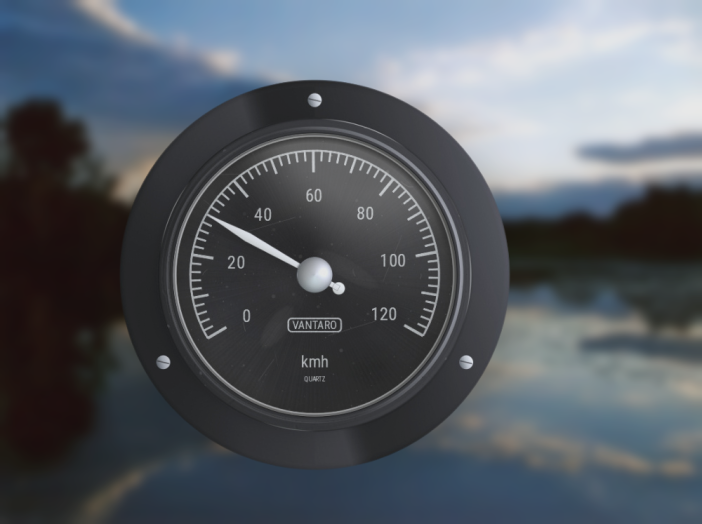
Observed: 30 (km/h)
